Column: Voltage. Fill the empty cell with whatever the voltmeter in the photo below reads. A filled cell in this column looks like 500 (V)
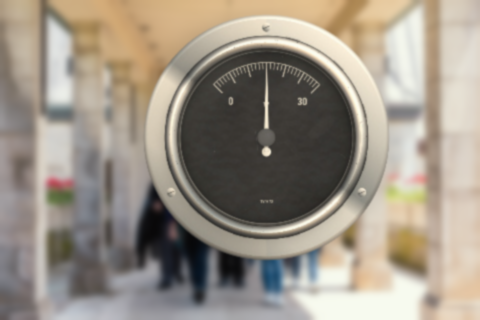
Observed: 15 (V)
